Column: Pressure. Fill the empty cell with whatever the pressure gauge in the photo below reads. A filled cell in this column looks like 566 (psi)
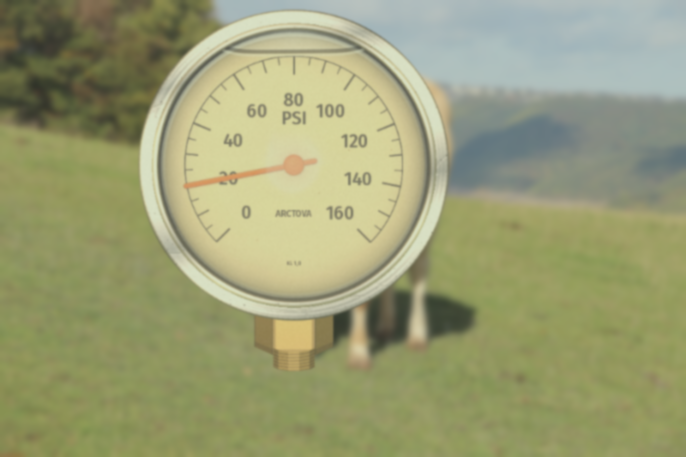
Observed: 20 (psi)
